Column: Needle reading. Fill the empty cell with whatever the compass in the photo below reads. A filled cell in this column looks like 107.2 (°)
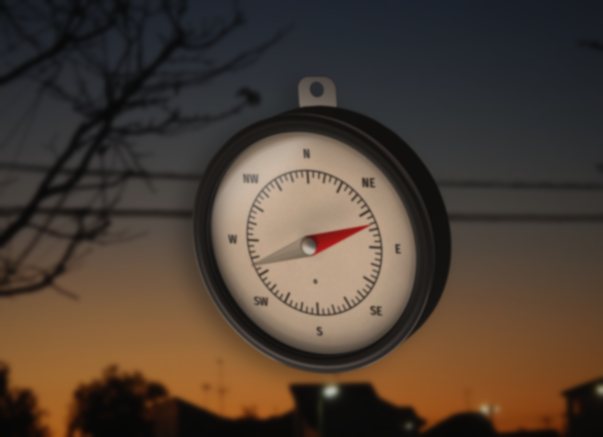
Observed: 70 (°)
